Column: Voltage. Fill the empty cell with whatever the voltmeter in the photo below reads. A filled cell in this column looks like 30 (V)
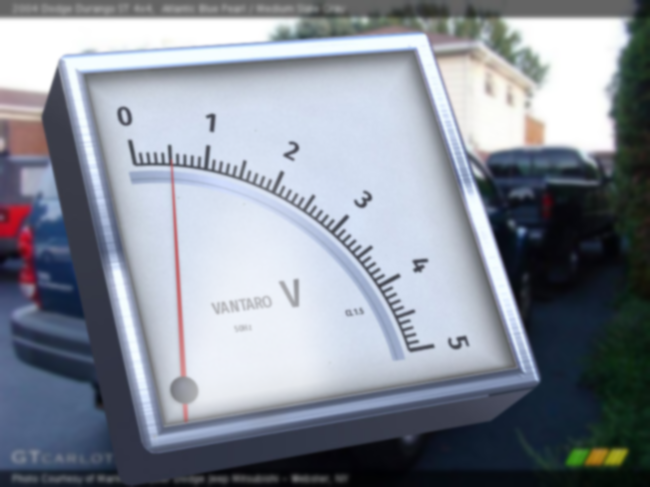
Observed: 0.5 (V)
